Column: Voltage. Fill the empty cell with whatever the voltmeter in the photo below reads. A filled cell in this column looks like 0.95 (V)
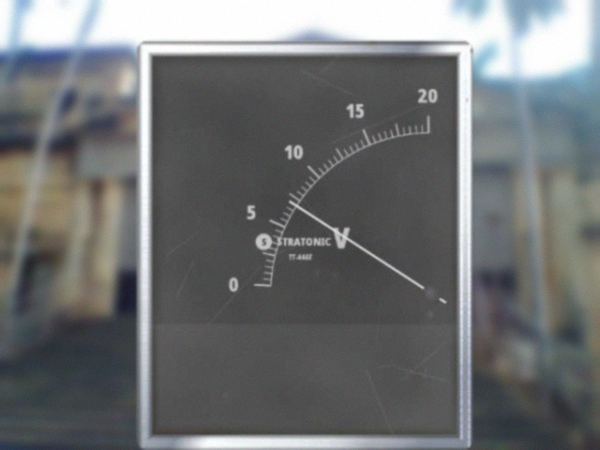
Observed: 7 (V)
